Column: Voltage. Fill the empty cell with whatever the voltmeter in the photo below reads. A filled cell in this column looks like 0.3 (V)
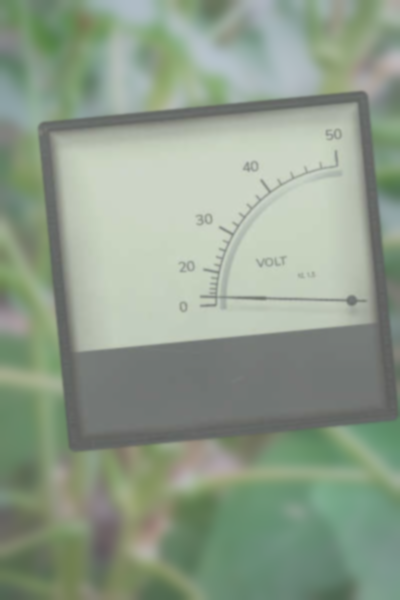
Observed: 10 (V)
